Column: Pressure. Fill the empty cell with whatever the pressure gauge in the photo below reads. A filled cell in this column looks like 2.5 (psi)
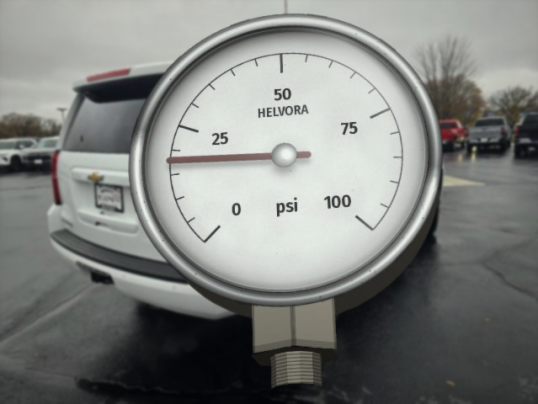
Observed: 17.5 (psi)
